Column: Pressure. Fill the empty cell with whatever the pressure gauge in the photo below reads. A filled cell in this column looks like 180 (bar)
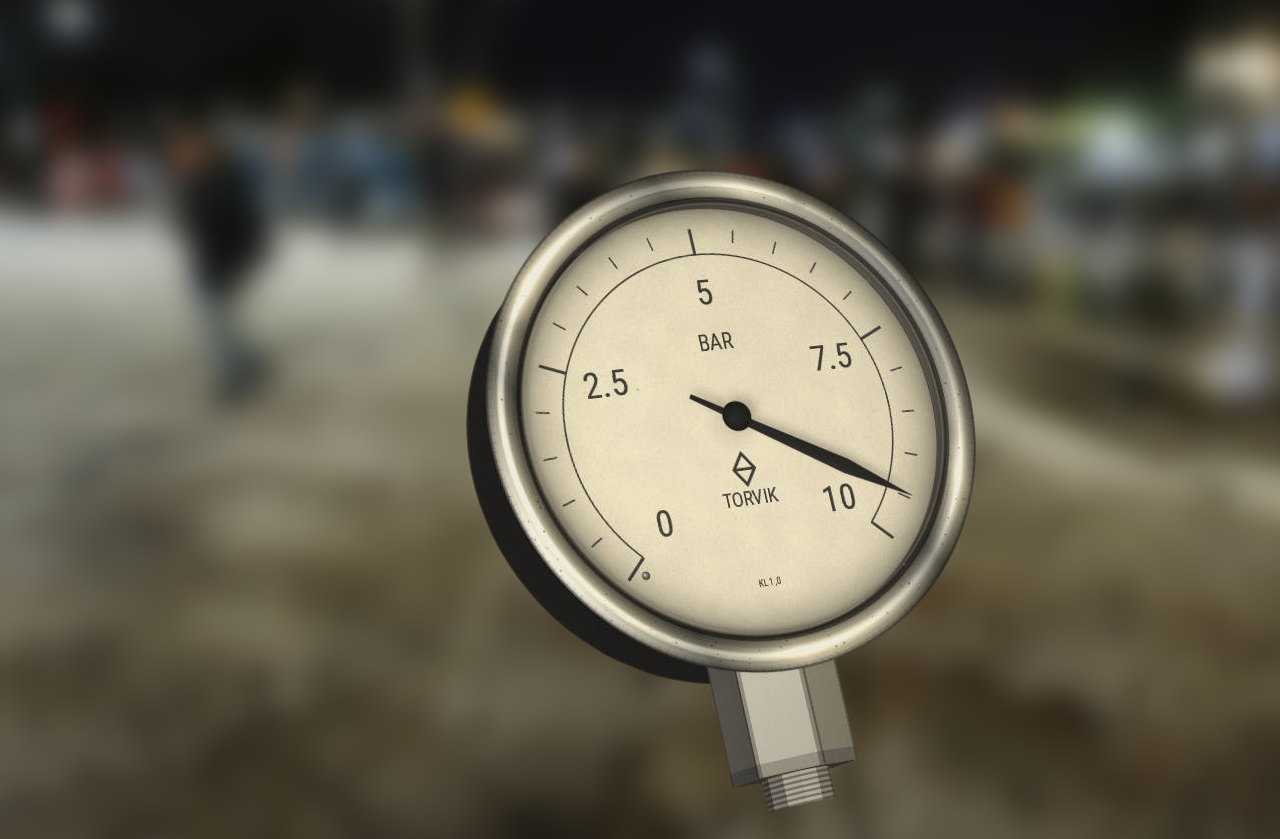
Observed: 9.5 (bar)
